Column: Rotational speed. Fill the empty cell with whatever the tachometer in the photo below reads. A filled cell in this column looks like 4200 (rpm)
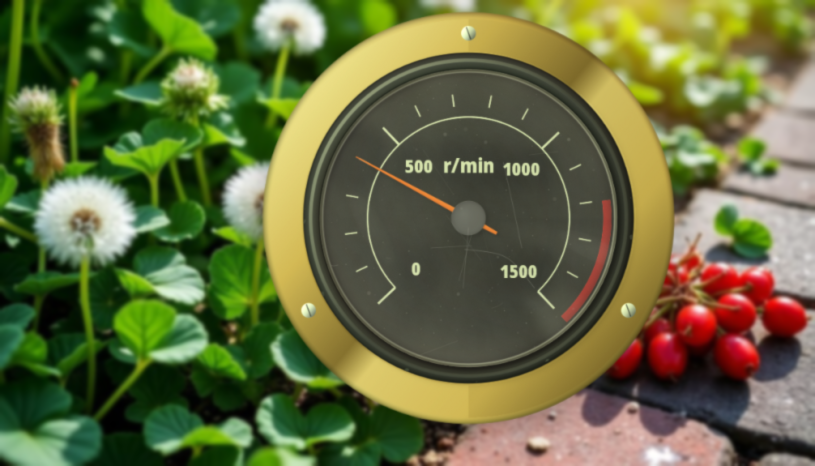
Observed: 400 (rpm)
